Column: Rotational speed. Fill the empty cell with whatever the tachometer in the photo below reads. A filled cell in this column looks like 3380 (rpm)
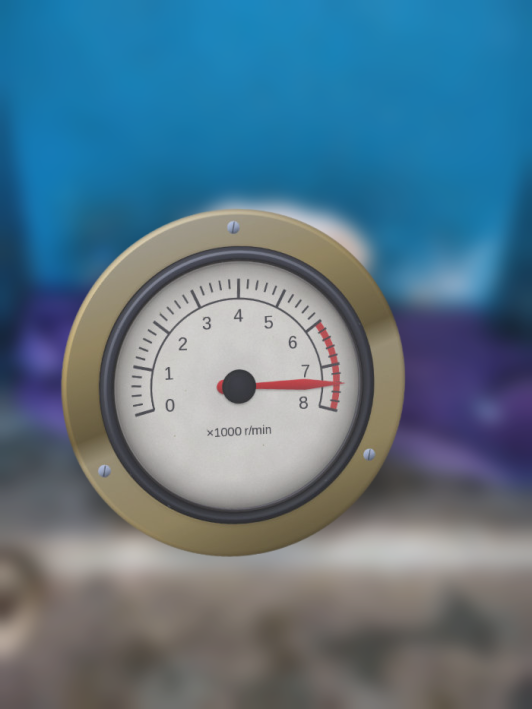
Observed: 7400 (rpm)
